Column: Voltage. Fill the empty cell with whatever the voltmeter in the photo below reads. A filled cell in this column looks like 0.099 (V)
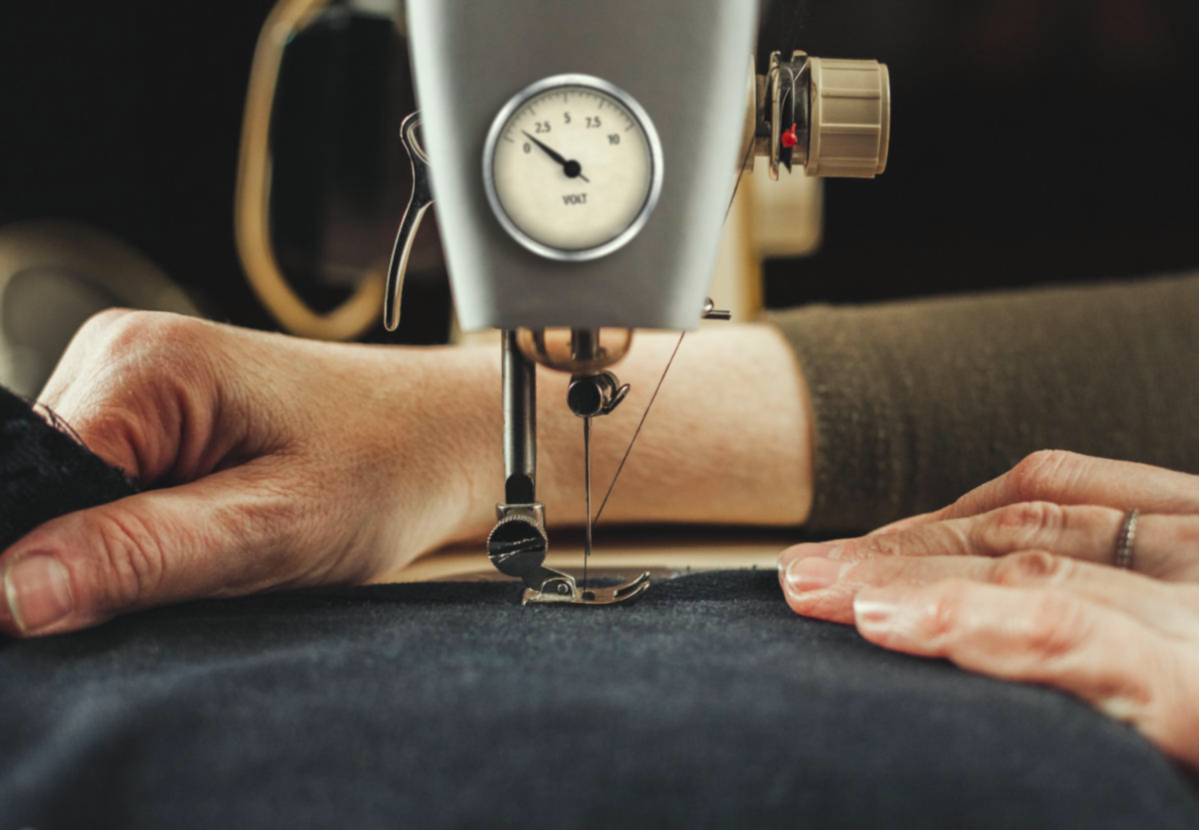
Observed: 1 (V)
